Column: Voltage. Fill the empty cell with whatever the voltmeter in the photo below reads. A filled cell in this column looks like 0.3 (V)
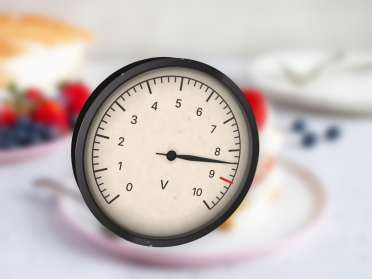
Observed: 8.4 (V)
